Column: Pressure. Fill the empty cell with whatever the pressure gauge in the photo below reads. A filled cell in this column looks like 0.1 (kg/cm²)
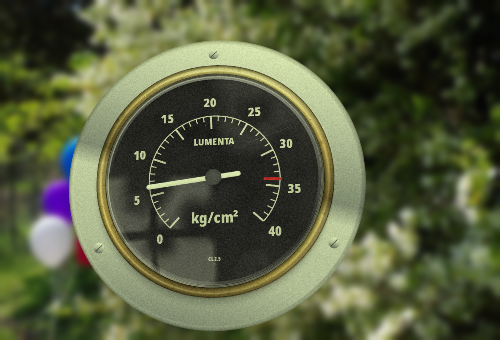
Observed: 6 (kg/cm²)
